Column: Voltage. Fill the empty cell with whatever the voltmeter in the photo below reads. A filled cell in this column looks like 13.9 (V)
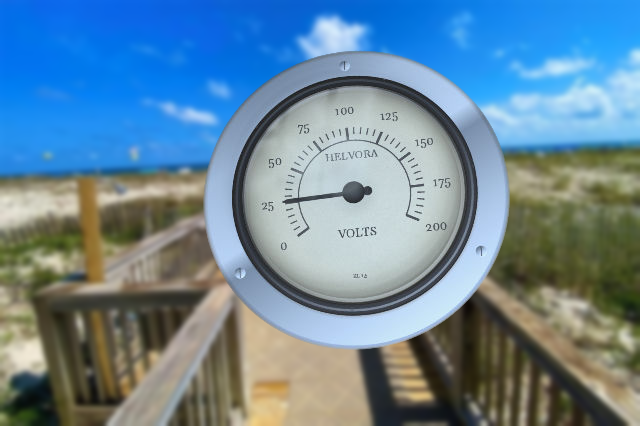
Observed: 25 (V)
